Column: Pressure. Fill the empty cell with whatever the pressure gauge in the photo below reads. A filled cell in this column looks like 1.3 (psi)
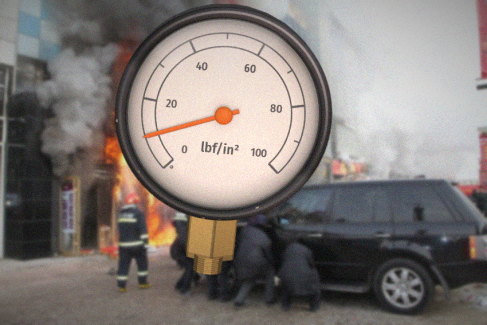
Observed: 10 (psi)
